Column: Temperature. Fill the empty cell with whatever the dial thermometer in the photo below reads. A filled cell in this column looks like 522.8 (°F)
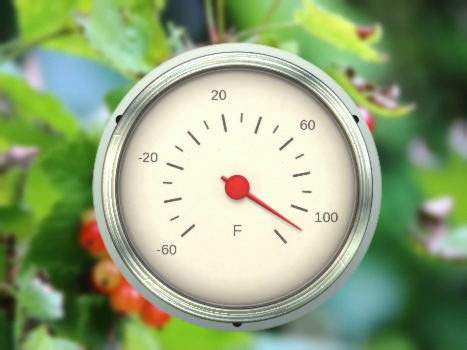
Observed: 110 (°F)
